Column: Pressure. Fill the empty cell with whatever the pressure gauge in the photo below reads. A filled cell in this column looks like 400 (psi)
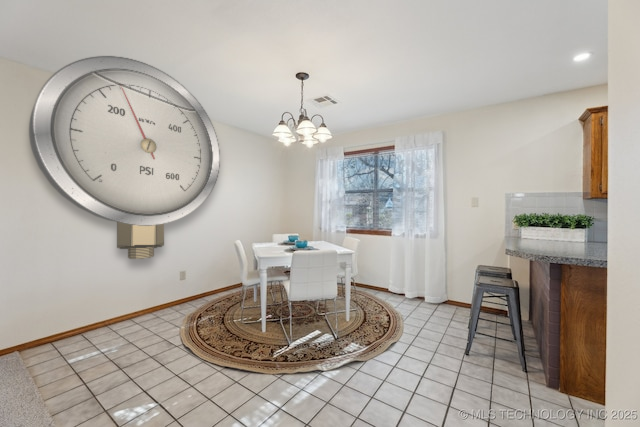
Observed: 240 (psi)
